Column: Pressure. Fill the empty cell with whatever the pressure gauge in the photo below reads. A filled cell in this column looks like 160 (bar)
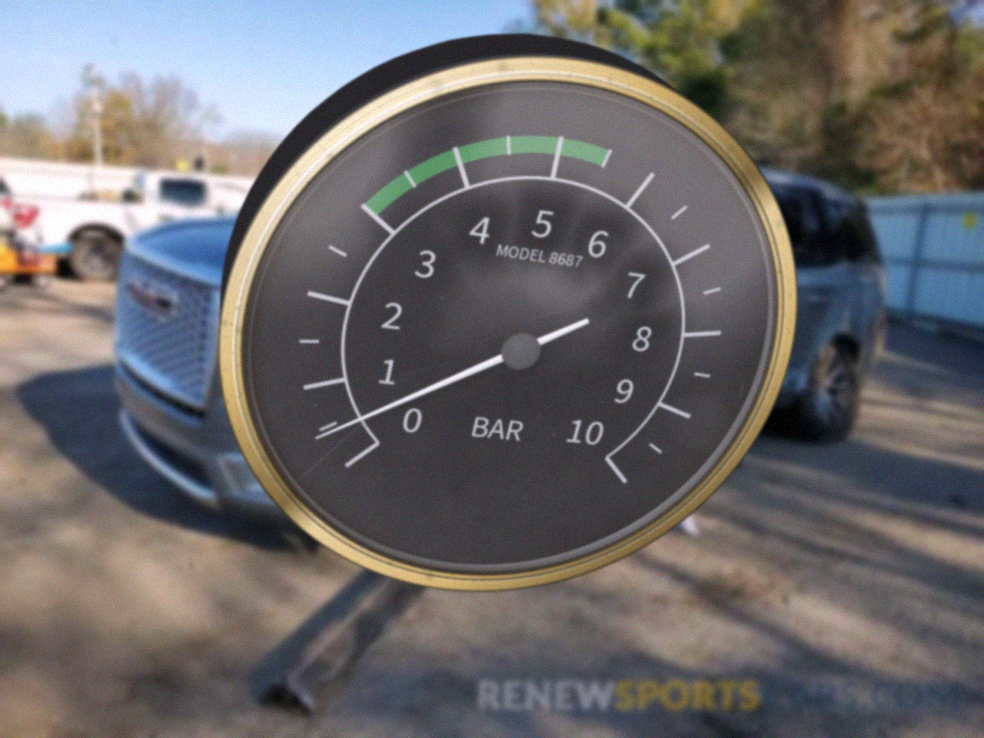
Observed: 0.5 (bar)
